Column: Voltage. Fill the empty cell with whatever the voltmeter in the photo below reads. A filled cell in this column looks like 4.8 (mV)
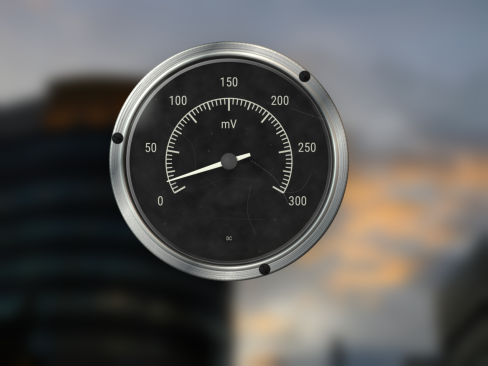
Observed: 15 (mV)
